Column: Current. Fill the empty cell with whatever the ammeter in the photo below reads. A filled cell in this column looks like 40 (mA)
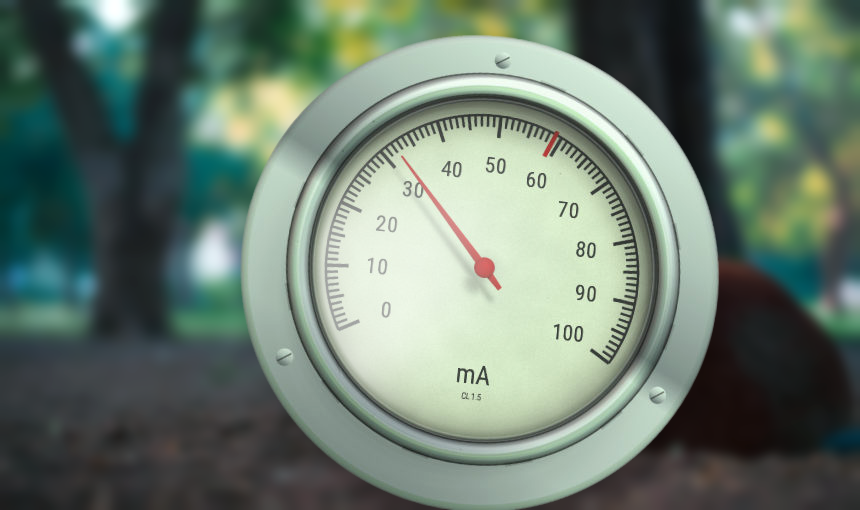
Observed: 32 (mA)
